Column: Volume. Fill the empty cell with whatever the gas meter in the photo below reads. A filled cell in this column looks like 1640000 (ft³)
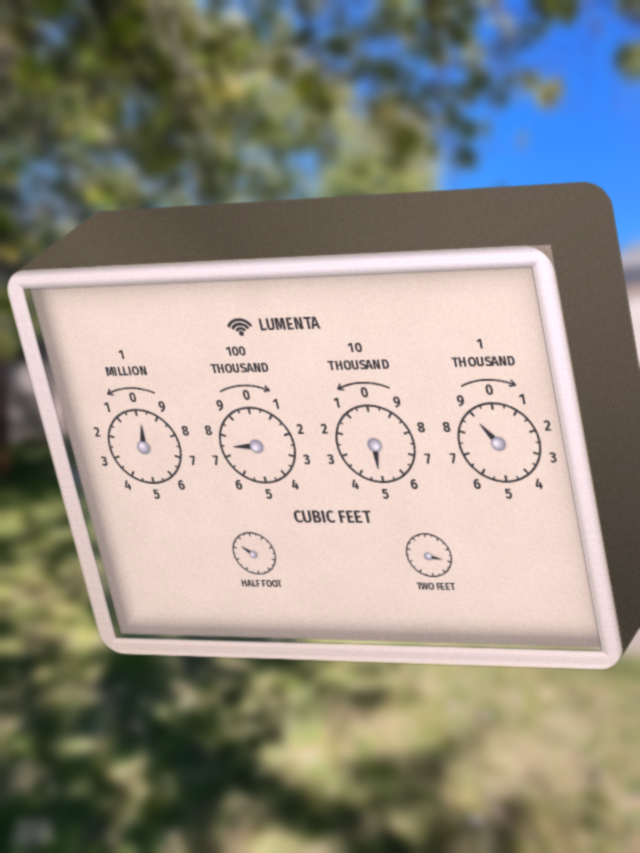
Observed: 974900 (ft³)
